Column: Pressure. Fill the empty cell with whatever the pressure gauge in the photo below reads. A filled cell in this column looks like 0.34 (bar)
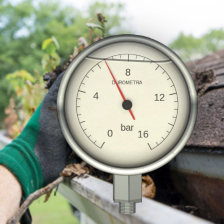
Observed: 6.5 (bar)
